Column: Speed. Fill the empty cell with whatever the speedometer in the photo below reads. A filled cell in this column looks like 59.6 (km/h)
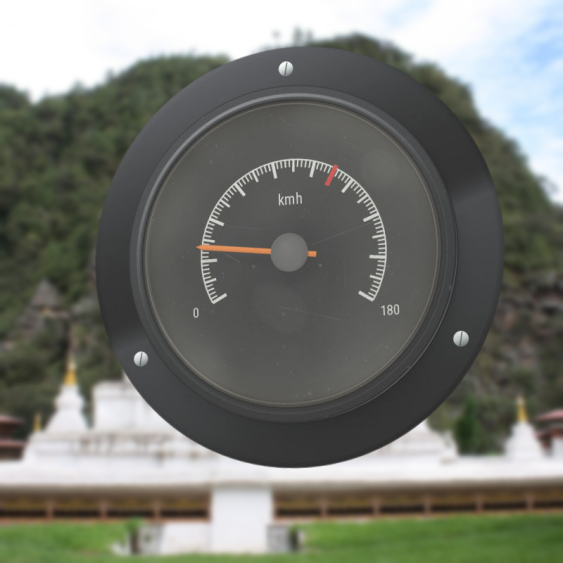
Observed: 26 (km/h)
